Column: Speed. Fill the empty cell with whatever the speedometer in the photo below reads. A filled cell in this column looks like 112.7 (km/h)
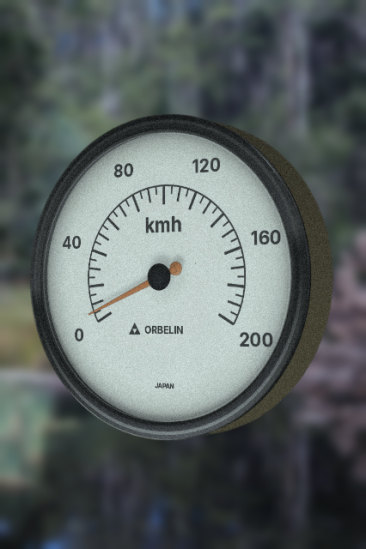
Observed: 5 (km/h)
